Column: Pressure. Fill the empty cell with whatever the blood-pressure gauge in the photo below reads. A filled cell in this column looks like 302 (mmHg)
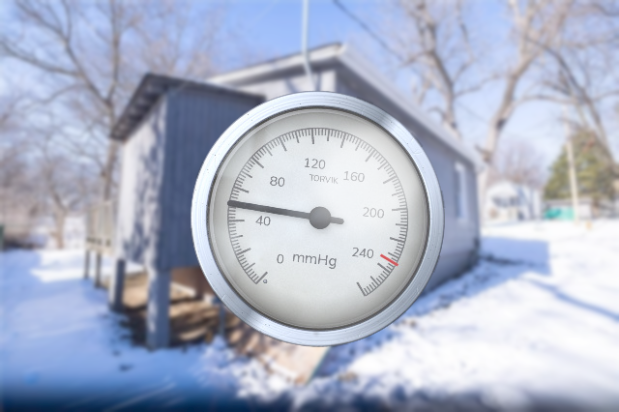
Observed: 50 (mmHg)
